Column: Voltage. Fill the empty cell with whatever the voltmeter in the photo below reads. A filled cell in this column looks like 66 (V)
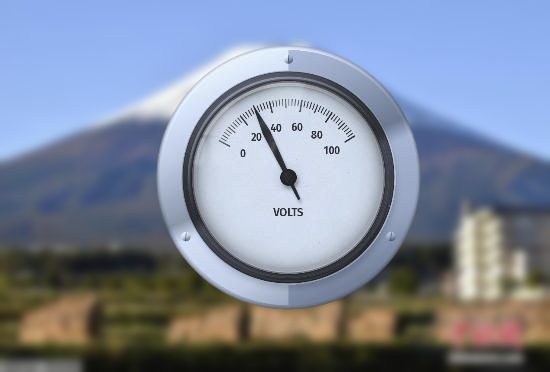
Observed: 30 (V)
